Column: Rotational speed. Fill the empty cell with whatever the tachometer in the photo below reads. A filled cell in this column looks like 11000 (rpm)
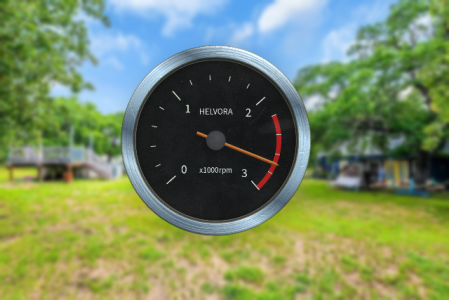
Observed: 2700 (rpm)
